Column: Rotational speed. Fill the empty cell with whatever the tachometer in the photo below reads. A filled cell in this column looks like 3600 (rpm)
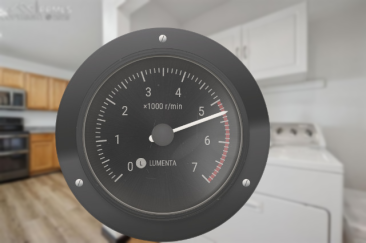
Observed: 5300 (rpm)
